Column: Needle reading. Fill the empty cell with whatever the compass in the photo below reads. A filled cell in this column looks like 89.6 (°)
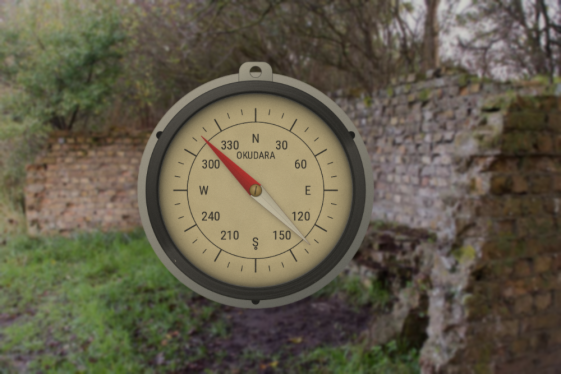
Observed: 315 (°)
